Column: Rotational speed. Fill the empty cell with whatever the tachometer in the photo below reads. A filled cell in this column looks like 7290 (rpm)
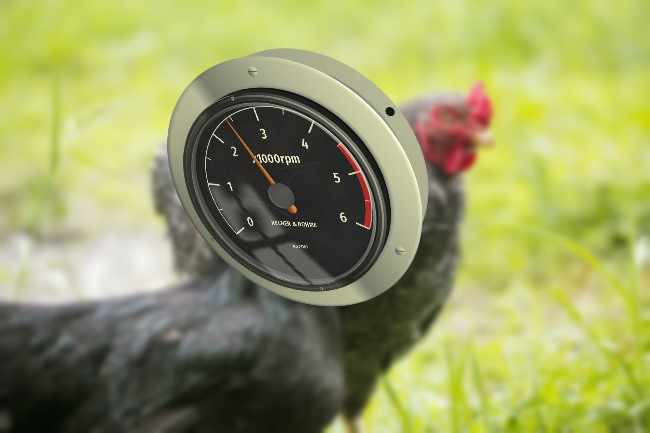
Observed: 2500 (rpm)
